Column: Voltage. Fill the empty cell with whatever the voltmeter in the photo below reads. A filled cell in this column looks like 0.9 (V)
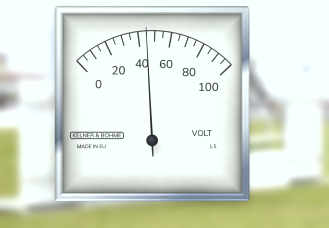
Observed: 45 (V)
